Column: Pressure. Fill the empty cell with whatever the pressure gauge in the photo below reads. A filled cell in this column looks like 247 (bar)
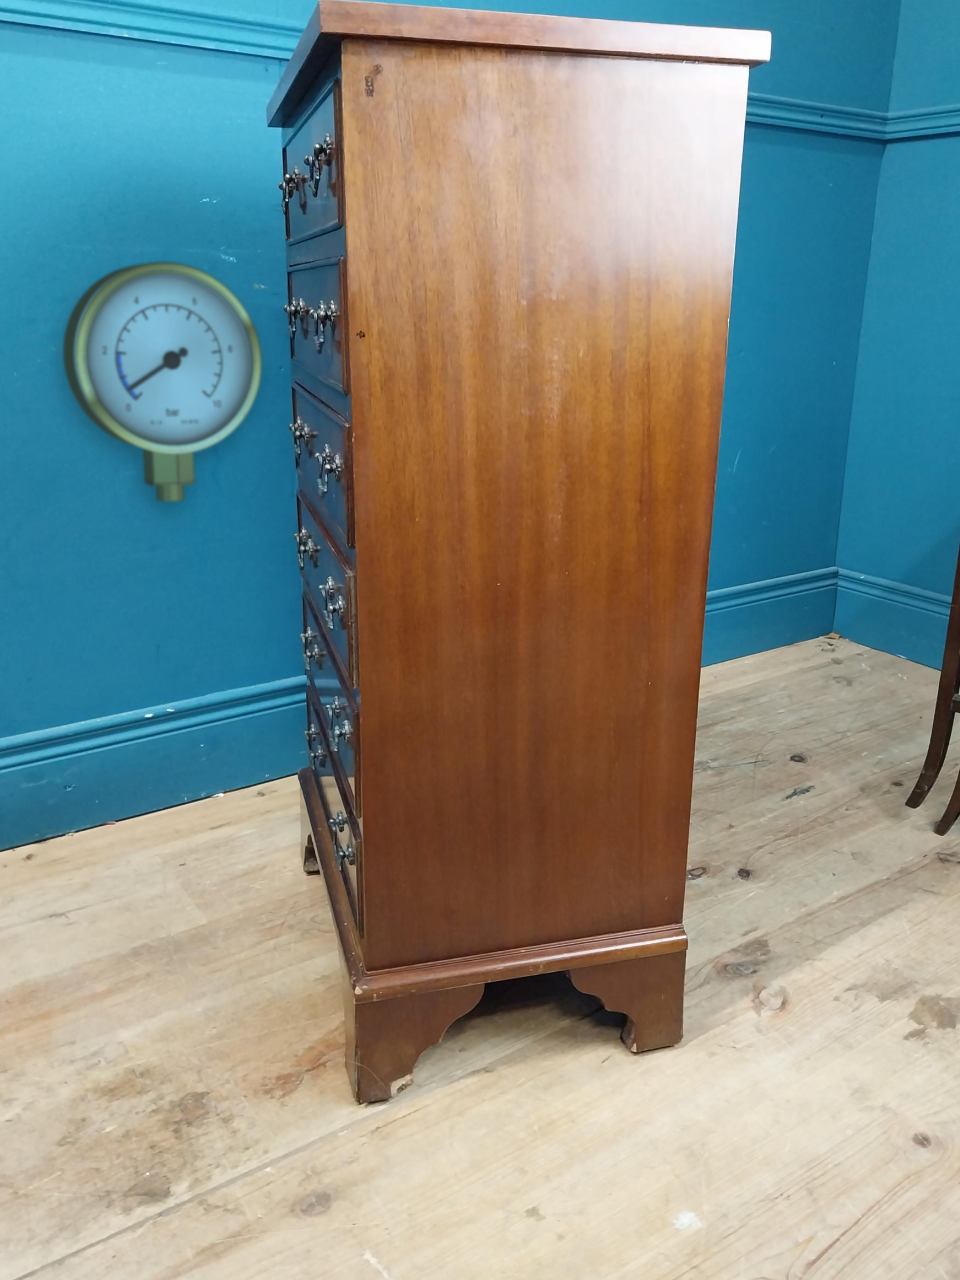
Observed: 0.5 (bar)
